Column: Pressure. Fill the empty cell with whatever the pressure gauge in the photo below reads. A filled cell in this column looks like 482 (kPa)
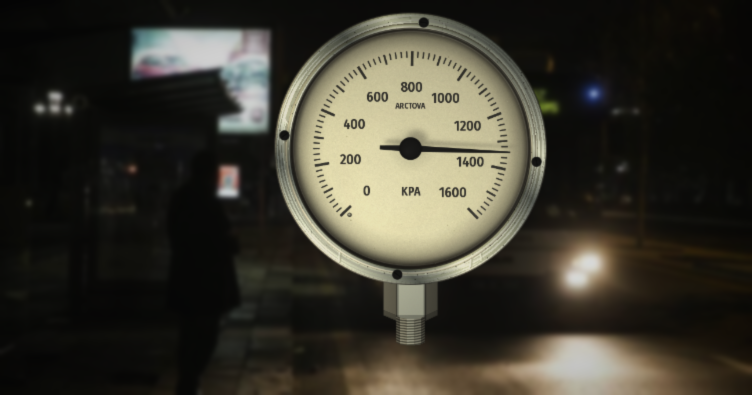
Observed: 1340 (kPa)
